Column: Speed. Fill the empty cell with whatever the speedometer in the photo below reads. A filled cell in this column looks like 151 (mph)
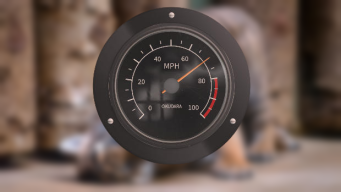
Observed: 70 (mph)
